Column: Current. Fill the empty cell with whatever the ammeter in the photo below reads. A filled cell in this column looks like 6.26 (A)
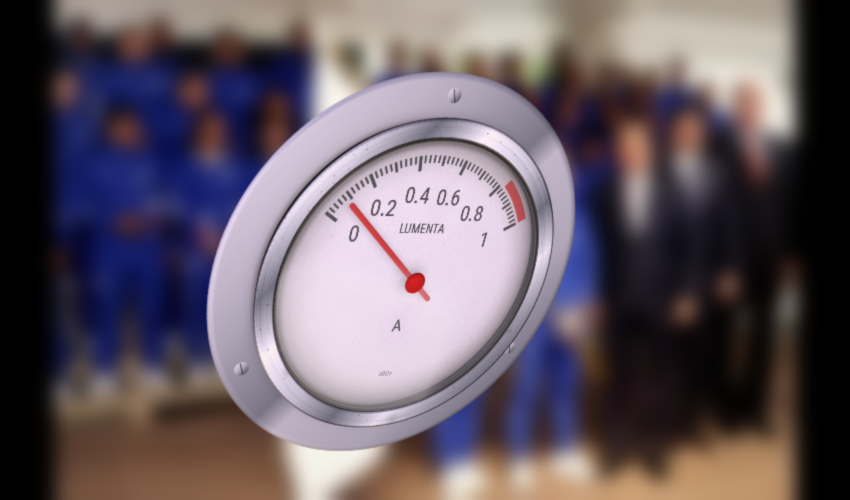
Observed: 0.08 (A)
